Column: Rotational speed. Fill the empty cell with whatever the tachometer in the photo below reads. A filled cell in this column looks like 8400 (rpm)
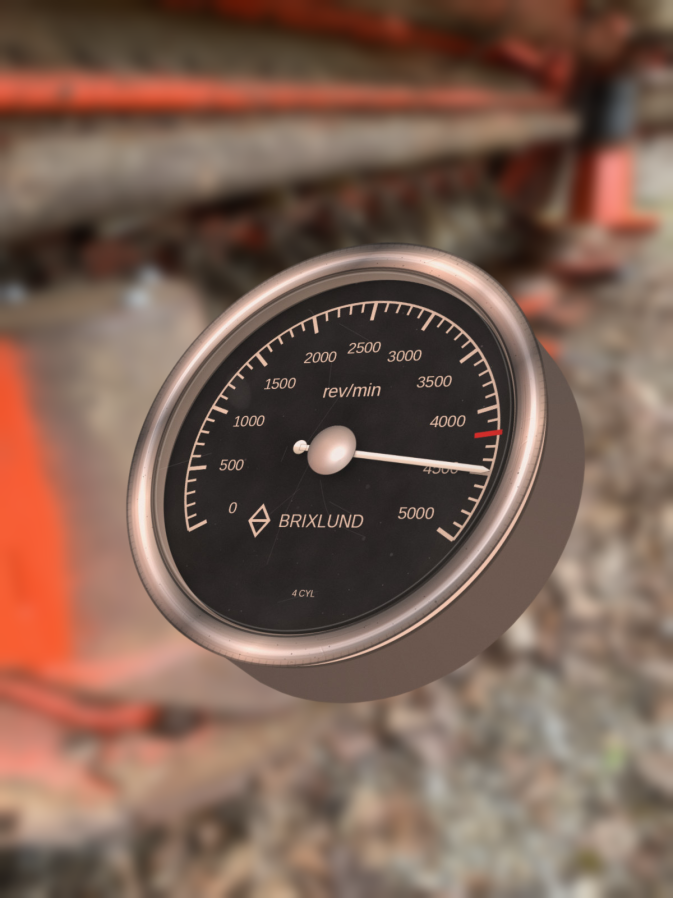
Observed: 4500 (rpm)
